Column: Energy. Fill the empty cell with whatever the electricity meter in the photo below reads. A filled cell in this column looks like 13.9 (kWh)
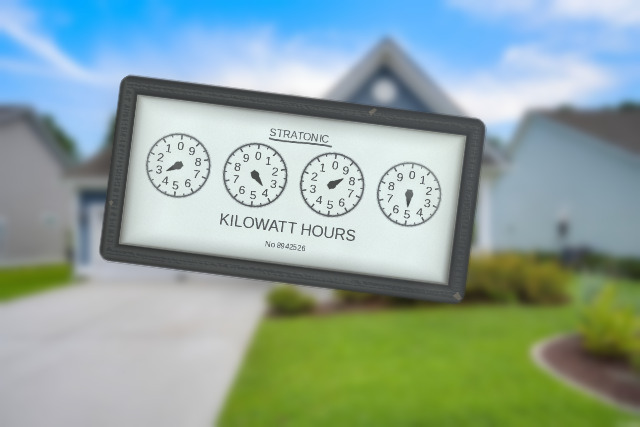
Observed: 3385 (kWh)
